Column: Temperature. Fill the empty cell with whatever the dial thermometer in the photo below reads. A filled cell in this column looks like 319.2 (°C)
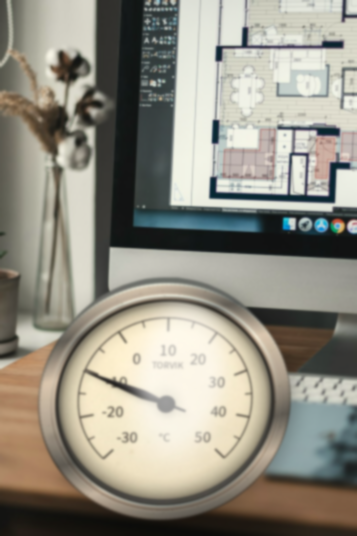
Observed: -10 (°C)
